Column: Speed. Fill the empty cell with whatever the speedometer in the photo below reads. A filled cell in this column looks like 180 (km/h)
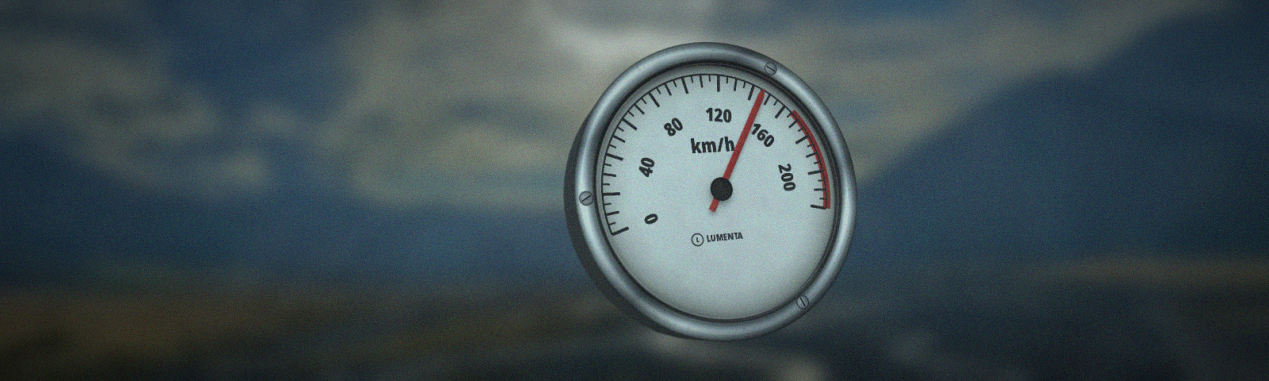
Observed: 145 (km/h)
